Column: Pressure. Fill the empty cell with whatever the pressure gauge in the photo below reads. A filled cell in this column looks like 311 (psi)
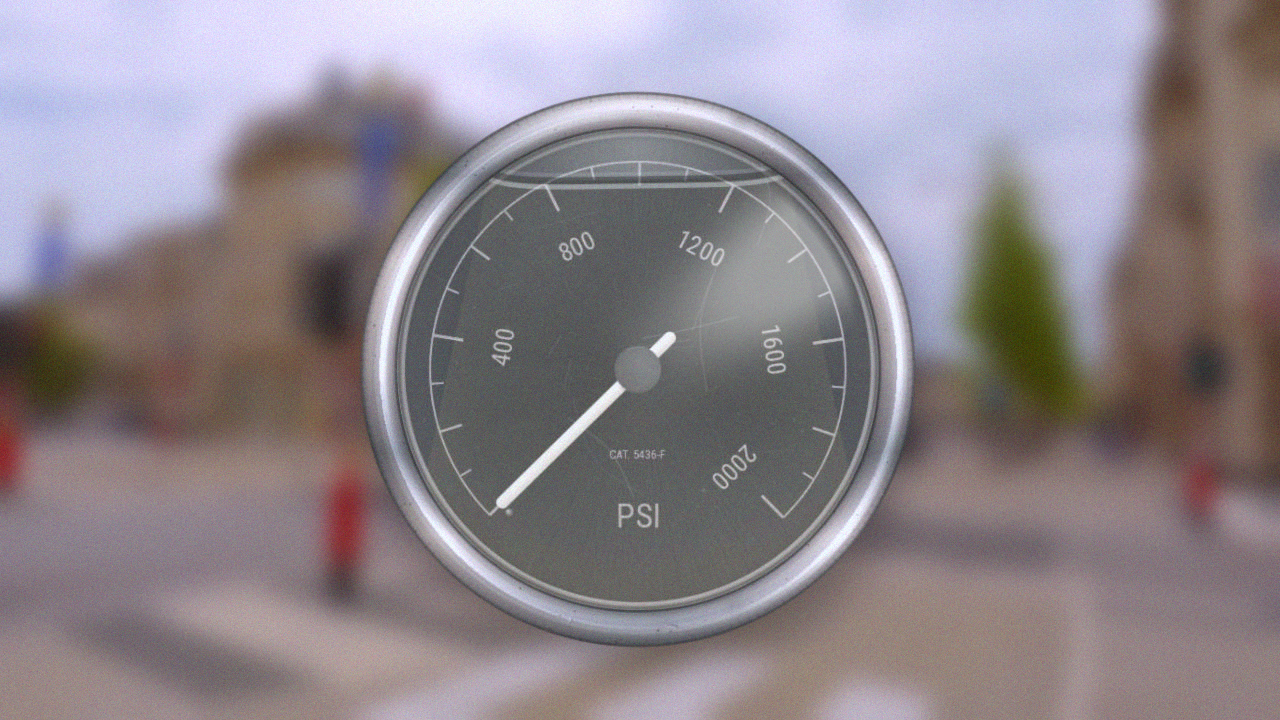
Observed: 0 (psi)
